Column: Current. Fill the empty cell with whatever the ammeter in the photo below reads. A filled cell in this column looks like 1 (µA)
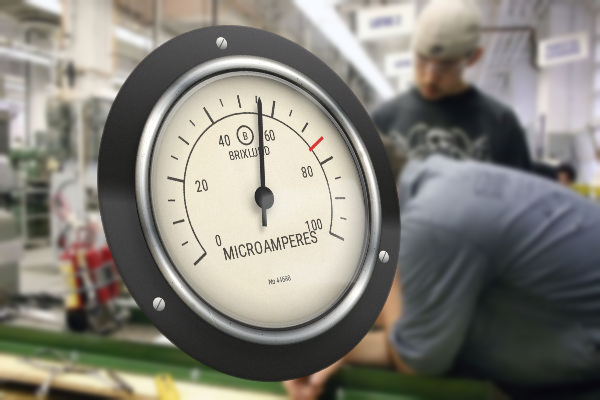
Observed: 55 (µA)
